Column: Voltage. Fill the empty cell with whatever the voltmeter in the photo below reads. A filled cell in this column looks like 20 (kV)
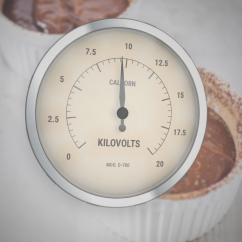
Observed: 9.5 (kV)
